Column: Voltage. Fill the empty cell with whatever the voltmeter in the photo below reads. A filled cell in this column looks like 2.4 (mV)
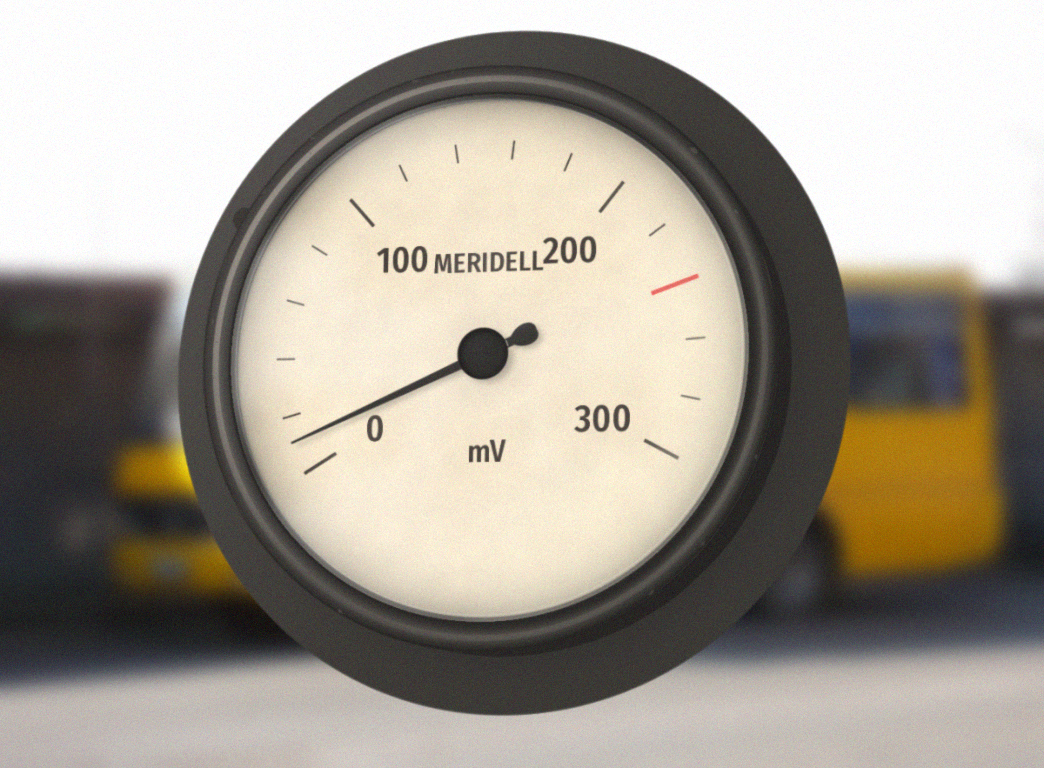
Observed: 10 (mV)
